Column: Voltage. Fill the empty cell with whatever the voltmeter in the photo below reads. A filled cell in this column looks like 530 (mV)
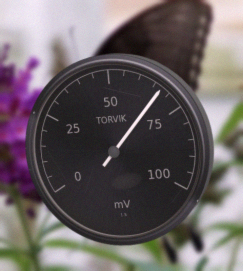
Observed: 67.5 (mV)
